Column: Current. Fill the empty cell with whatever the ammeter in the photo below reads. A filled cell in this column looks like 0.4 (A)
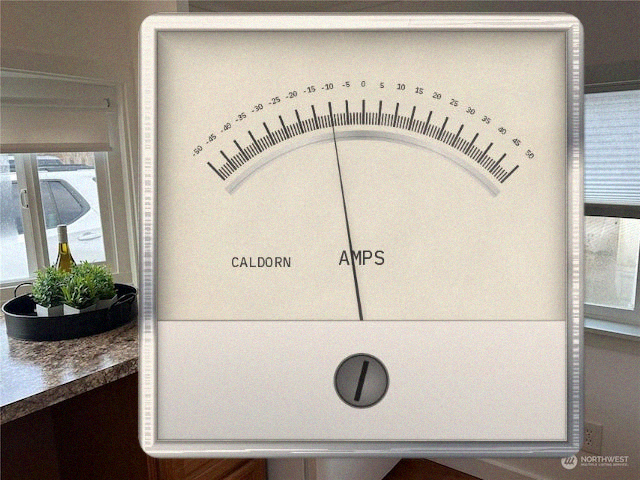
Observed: -10 (A)
